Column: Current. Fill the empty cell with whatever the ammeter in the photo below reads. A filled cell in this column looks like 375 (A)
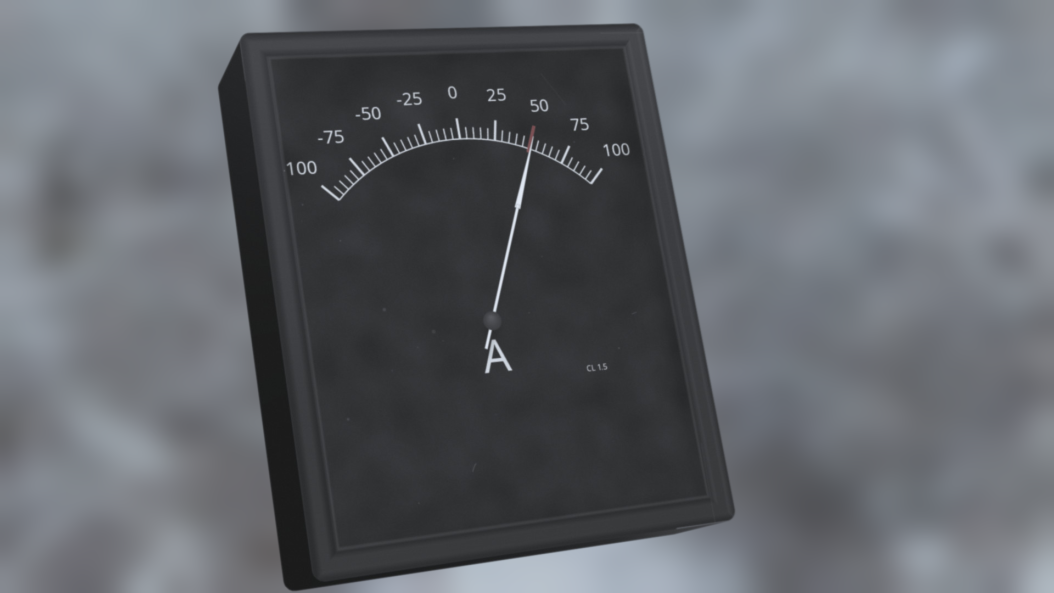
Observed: 50 (A)
